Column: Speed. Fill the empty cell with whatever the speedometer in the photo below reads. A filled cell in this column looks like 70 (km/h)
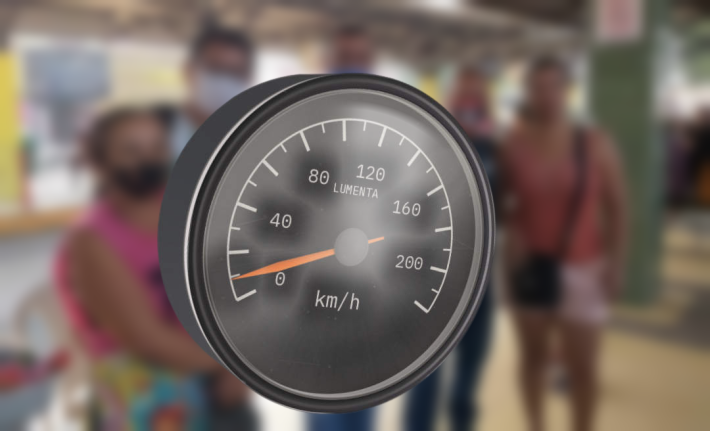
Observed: 10 (km/h)
